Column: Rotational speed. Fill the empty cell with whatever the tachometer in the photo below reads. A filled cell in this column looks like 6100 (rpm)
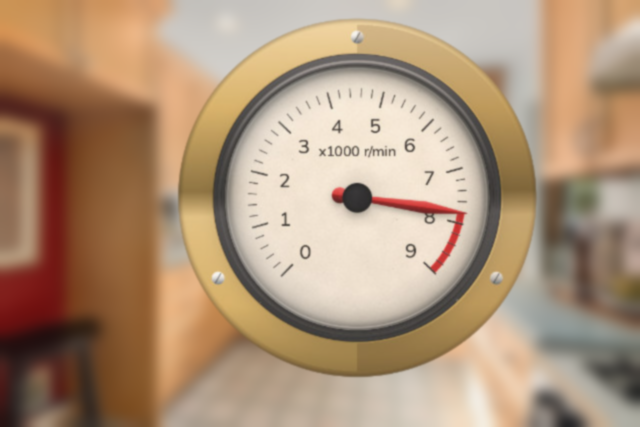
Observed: 7800 (rpm)
